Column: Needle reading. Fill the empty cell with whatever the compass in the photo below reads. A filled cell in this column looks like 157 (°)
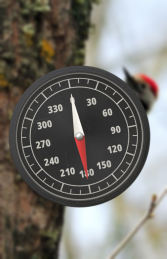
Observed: 180 (°)
